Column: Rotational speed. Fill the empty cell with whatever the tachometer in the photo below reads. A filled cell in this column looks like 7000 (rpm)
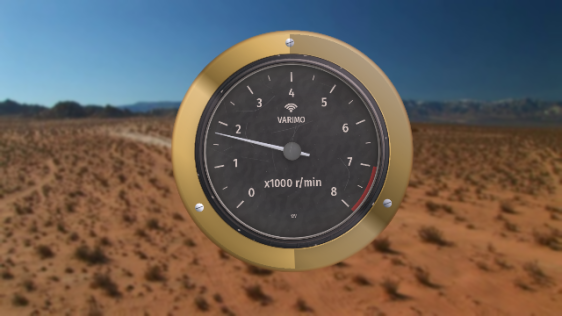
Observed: 1750 (rpm)
